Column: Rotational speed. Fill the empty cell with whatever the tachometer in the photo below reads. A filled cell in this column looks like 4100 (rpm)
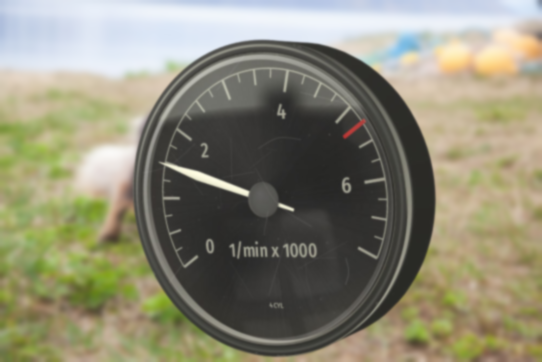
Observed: 1500 (rpm)
